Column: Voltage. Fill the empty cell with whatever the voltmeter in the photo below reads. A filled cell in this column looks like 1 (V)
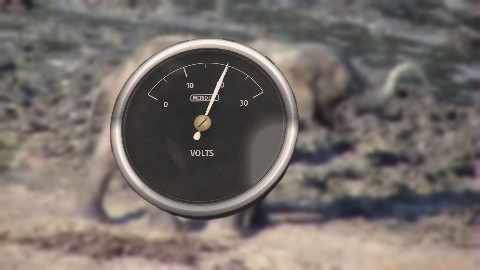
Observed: 20 (V)
